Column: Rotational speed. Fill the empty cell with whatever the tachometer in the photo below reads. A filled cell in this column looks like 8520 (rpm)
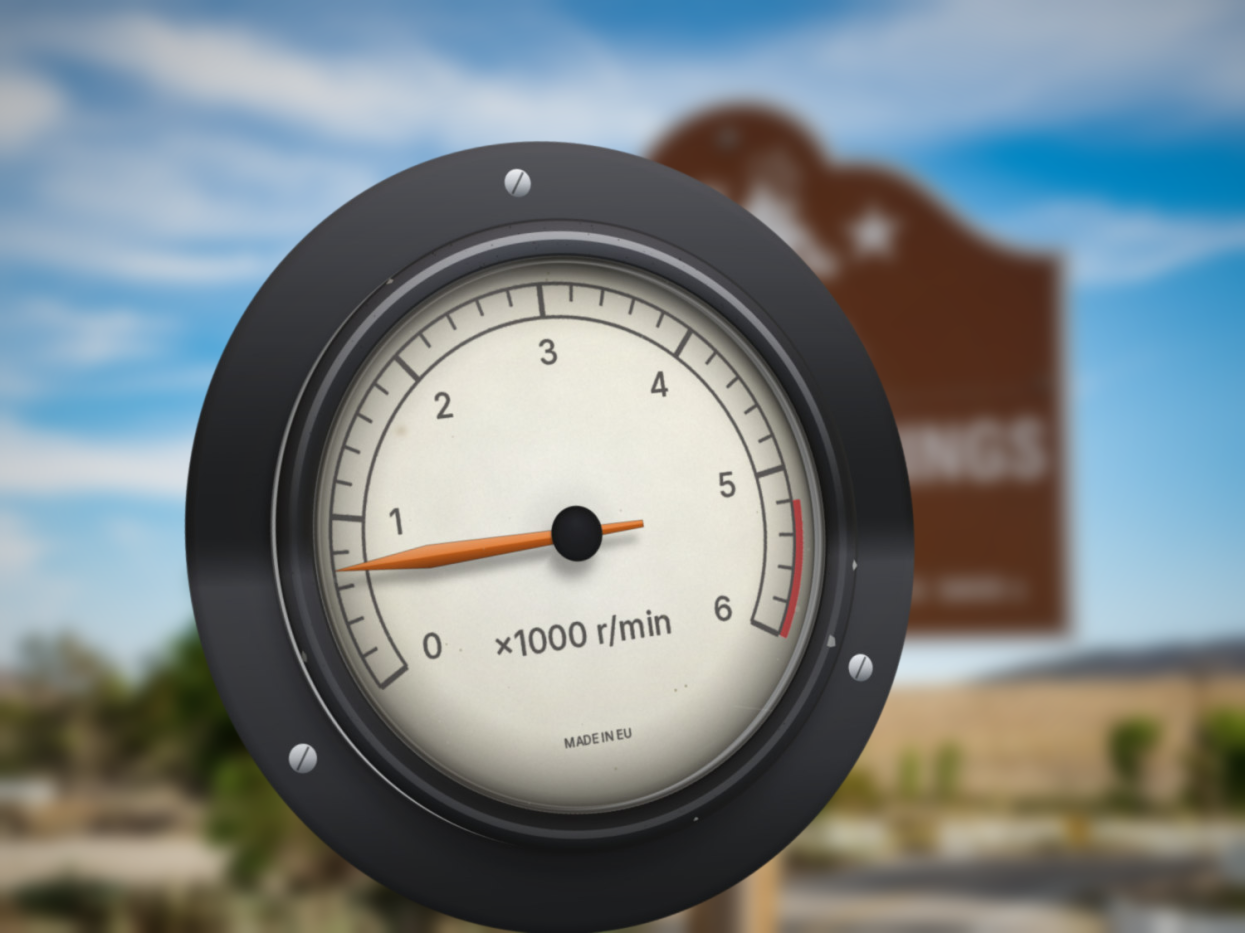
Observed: 700 (rpm)
